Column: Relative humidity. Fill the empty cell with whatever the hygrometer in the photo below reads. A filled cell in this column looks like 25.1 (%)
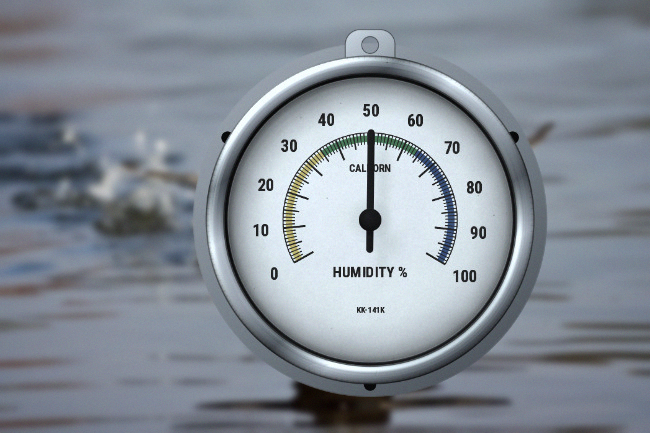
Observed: 50 (%)
